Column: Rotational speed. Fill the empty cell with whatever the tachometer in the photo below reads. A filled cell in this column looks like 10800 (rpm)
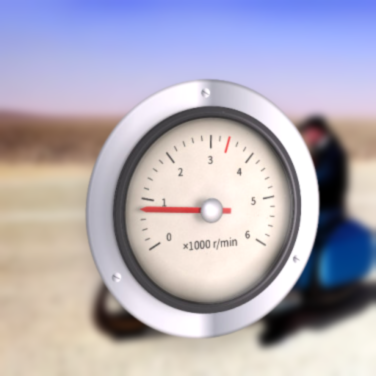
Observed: 800 (rpm)
